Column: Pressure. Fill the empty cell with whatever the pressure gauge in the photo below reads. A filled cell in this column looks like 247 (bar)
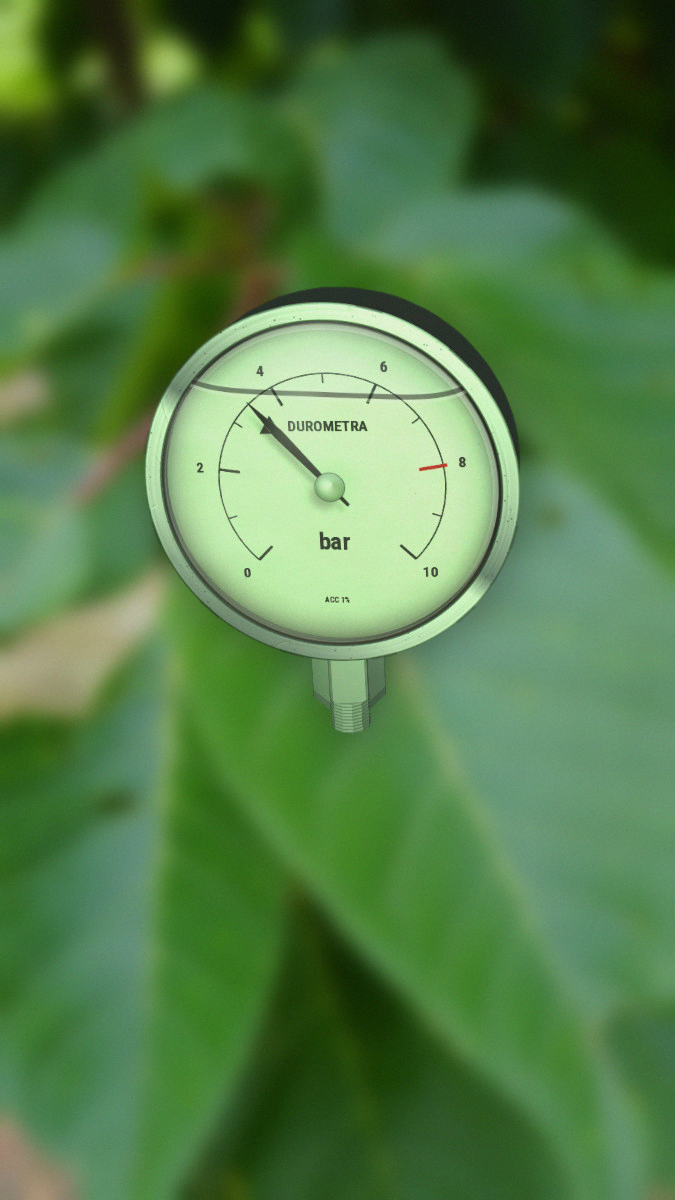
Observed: 3.5 (bar)
